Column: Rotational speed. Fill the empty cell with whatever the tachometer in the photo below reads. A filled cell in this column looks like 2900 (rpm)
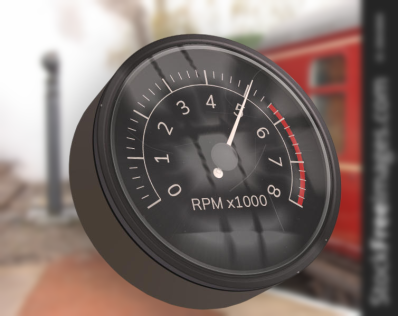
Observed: 5000 (rpm)
